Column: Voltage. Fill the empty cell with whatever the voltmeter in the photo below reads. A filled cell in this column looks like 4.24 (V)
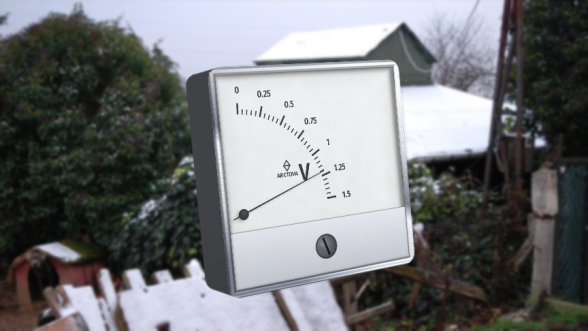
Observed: 1.2 (V)
